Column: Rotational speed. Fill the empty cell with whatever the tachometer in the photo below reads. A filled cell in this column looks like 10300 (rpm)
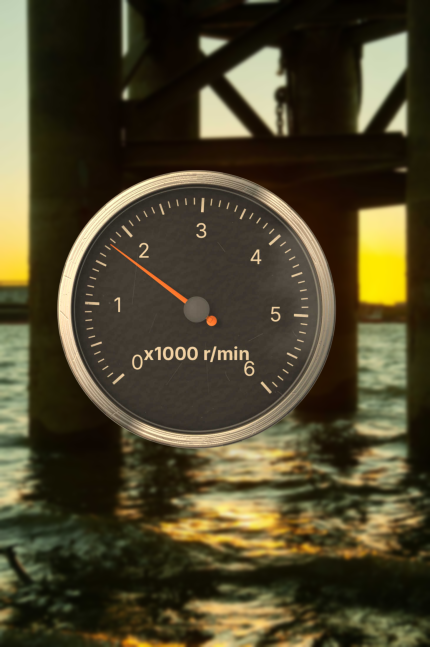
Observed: 1750 (rpm)
